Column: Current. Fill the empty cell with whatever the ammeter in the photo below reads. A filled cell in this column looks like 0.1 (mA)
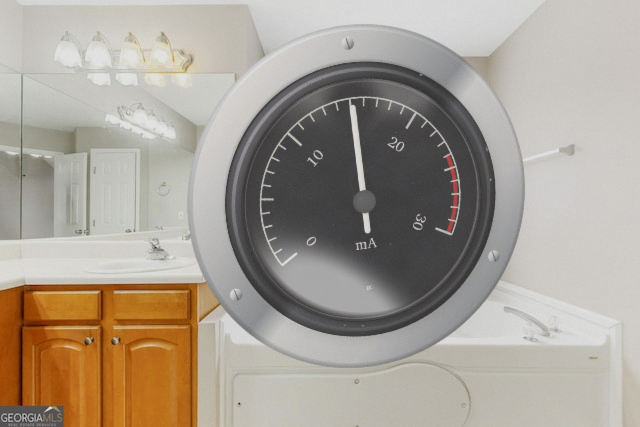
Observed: 15 (mA)
